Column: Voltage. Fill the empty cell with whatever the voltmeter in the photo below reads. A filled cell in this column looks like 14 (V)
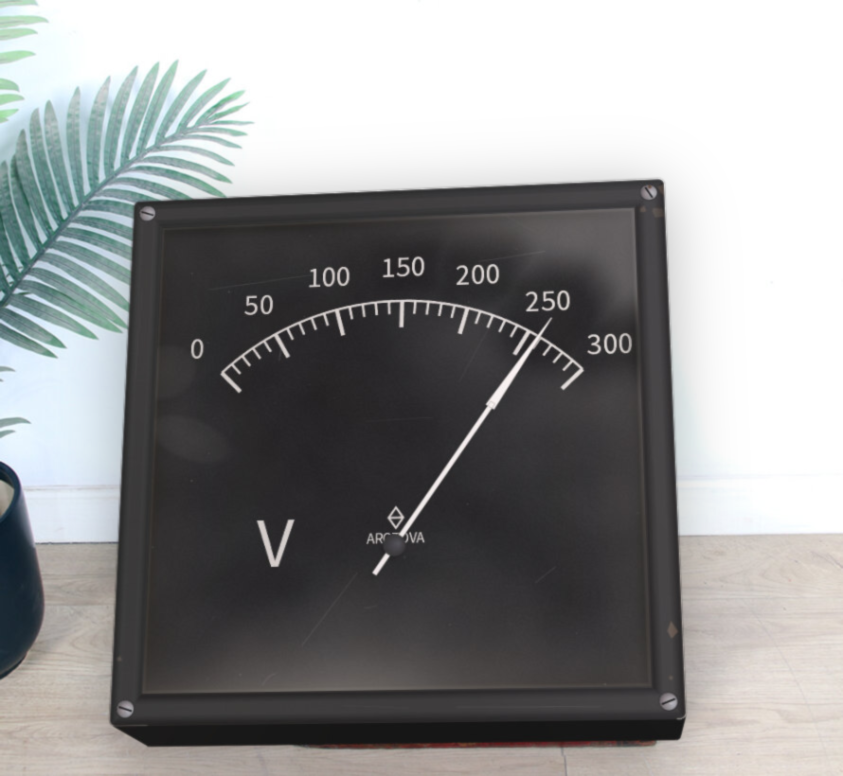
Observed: 260 (V)
